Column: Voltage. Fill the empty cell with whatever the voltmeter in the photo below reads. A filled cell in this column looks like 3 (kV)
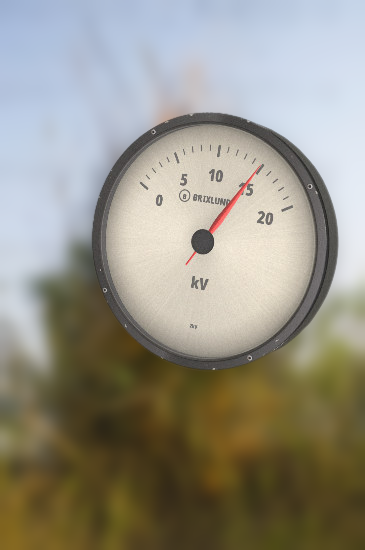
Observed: 15 (kV)
